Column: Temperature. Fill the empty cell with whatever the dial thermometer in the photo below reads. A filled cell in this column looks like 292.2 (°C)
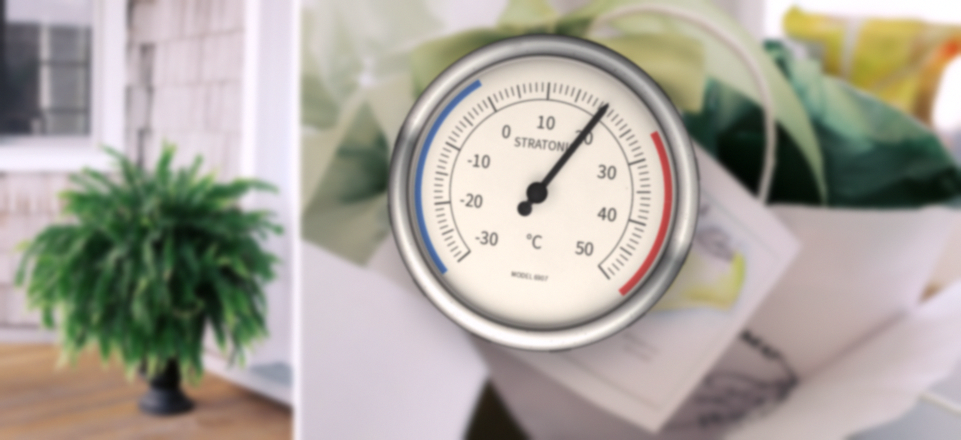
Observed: 20 (°C)
